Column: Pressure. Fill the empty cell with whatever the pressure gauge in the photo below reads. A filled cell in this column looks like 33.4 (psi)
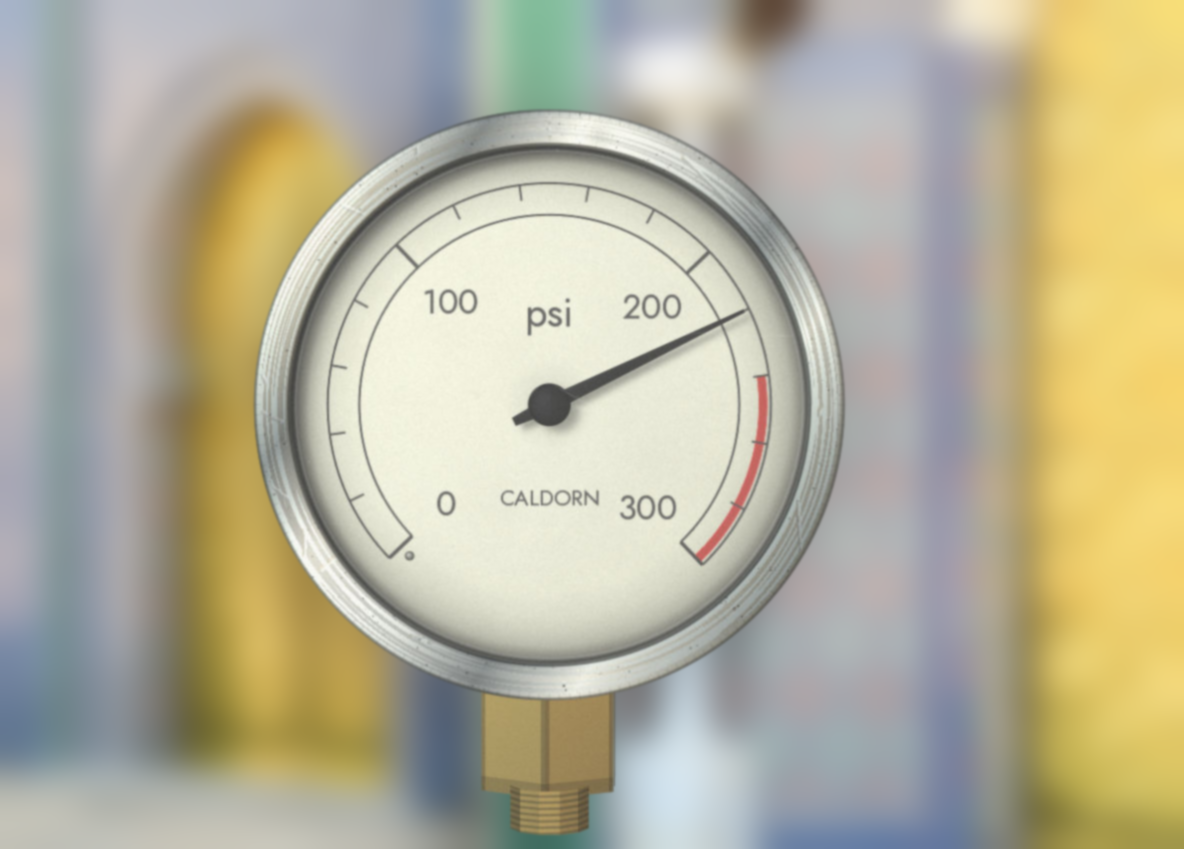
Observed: 220 (psi)
